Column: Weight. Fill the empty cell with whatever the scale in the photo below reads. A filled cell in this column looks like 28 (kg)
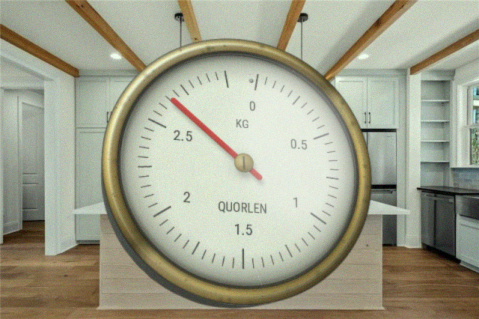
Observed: 2.65 (kg)
